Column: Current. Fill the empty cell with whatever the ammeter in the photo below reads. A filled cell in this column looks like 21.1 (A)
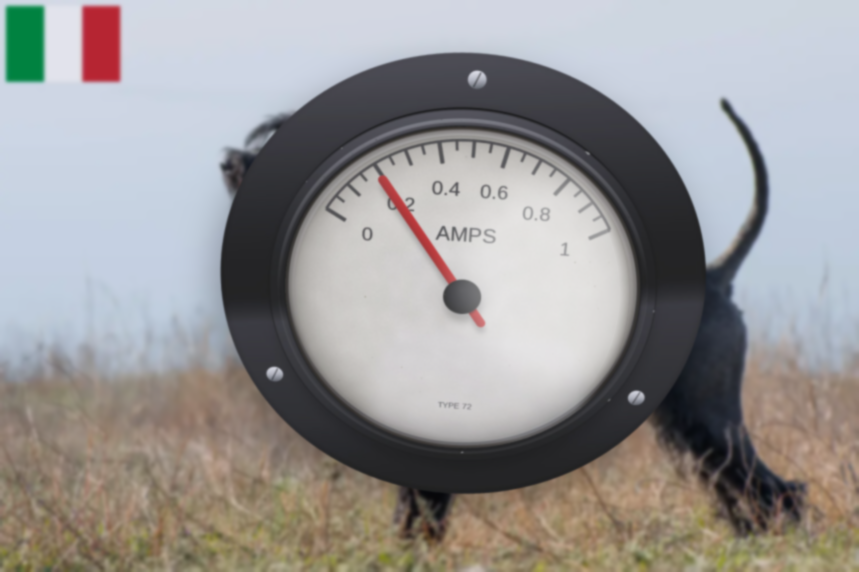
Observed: 0.2 (A)
